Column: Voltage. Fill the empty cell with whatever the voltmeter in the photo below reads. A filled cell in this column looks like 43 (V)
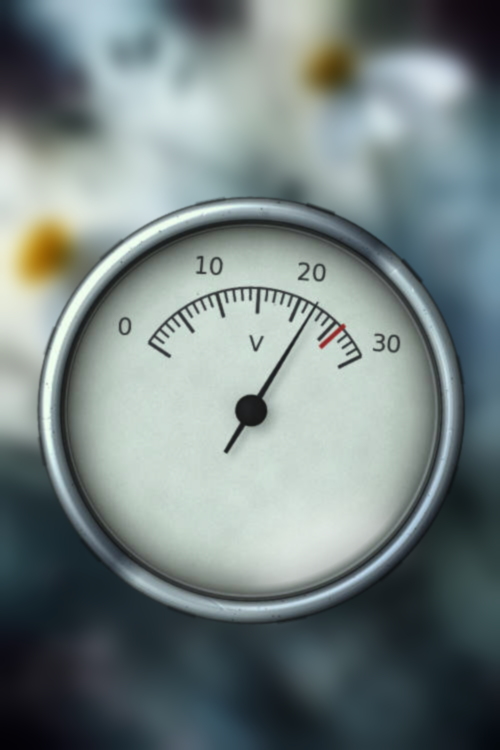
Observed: 22 (V)
